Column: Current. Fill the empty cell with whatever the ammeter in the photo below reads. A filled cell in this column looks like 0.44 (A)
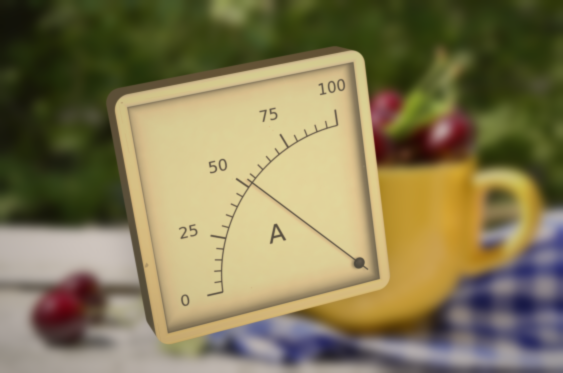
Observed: 52.5 (A)
